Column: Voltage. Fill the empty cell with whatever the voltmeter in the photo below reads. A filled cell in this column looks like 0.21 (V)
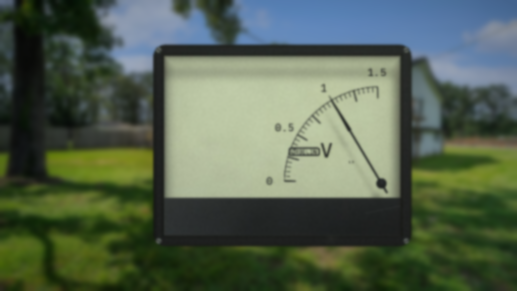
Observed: 1 (V)
